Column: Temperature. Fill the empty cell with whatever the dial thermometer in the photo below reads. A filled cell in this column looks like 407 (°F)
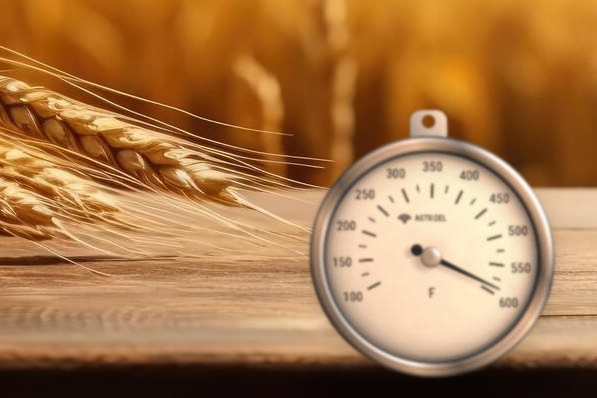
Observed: 587.5 (°F)
